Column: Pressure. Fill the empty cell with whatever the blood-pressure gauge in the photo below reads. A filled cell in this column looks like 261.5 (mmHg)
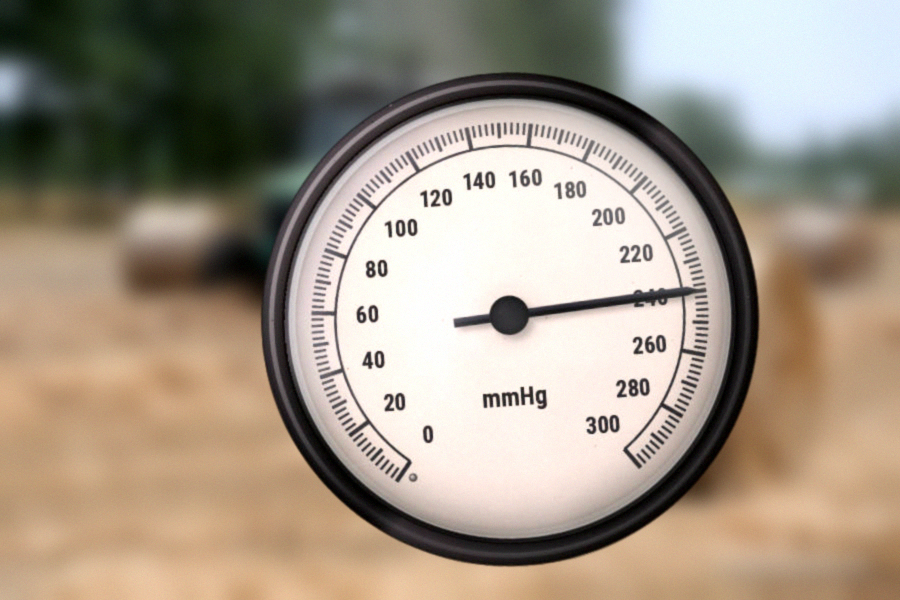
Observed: 240 (mmHg)
